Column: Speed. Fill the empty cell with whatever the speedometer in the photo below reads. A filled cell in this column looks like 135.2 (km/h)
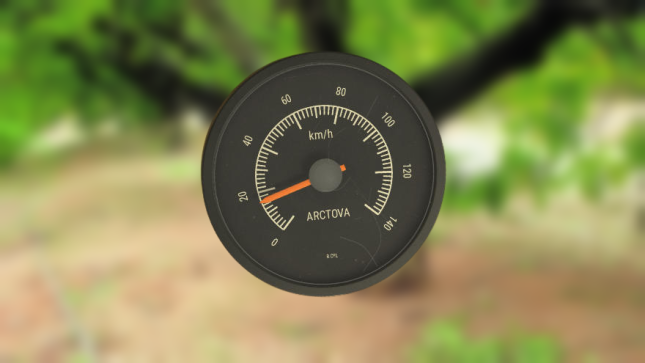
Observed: 16 (km/h)
